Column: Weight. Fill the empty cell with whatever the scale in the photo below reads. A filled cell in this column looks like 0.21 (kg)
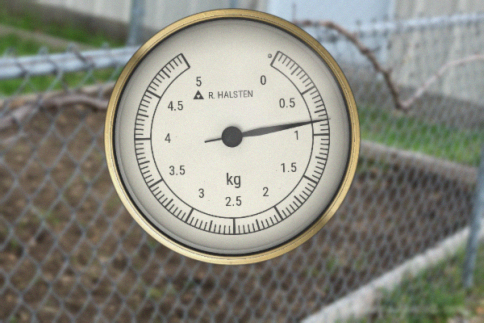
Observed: 0.85 (kg)
